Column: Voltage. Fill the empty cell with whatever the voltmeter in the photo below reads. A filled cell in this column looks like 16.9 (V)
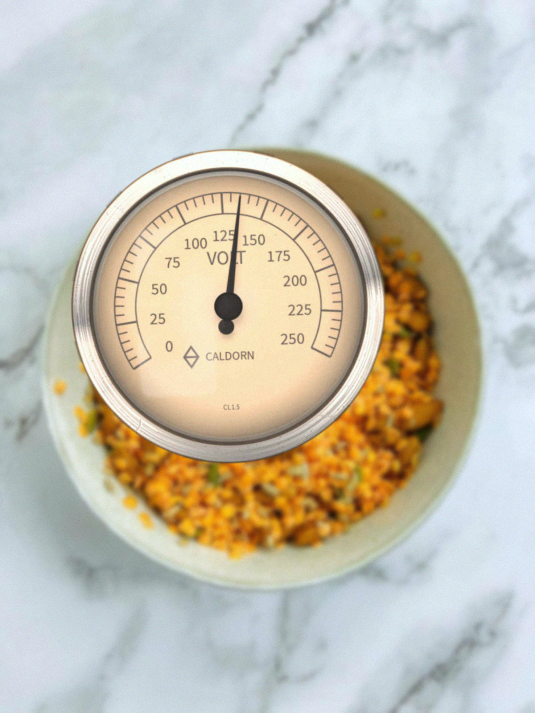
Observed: 135 (V)
